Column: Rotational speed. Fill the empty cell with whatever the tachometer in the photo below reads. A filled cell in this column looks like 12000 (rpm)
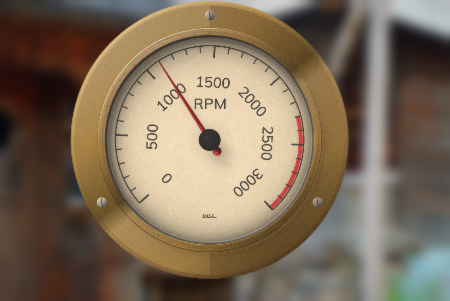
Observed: 1100 (rpm)
